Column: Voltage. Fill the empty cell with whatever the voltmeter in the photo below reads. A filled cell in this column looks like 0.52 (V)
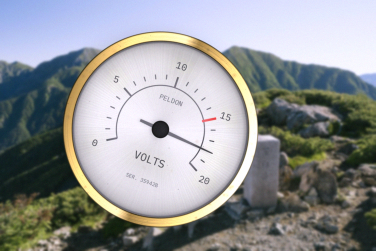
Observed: 18 (V)
